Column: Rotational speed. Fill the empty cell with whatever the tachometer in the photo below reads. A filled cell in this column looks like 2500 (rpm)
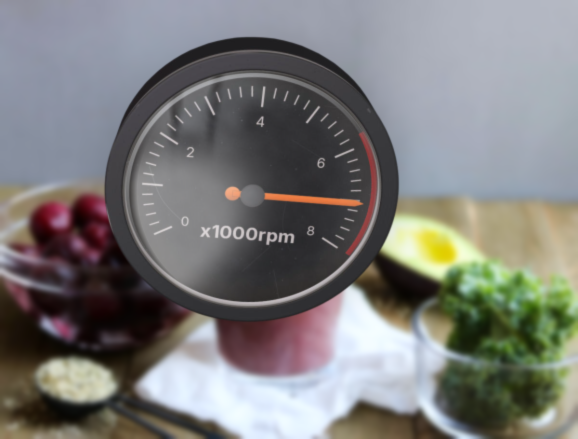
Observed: 7000 (rpm)
